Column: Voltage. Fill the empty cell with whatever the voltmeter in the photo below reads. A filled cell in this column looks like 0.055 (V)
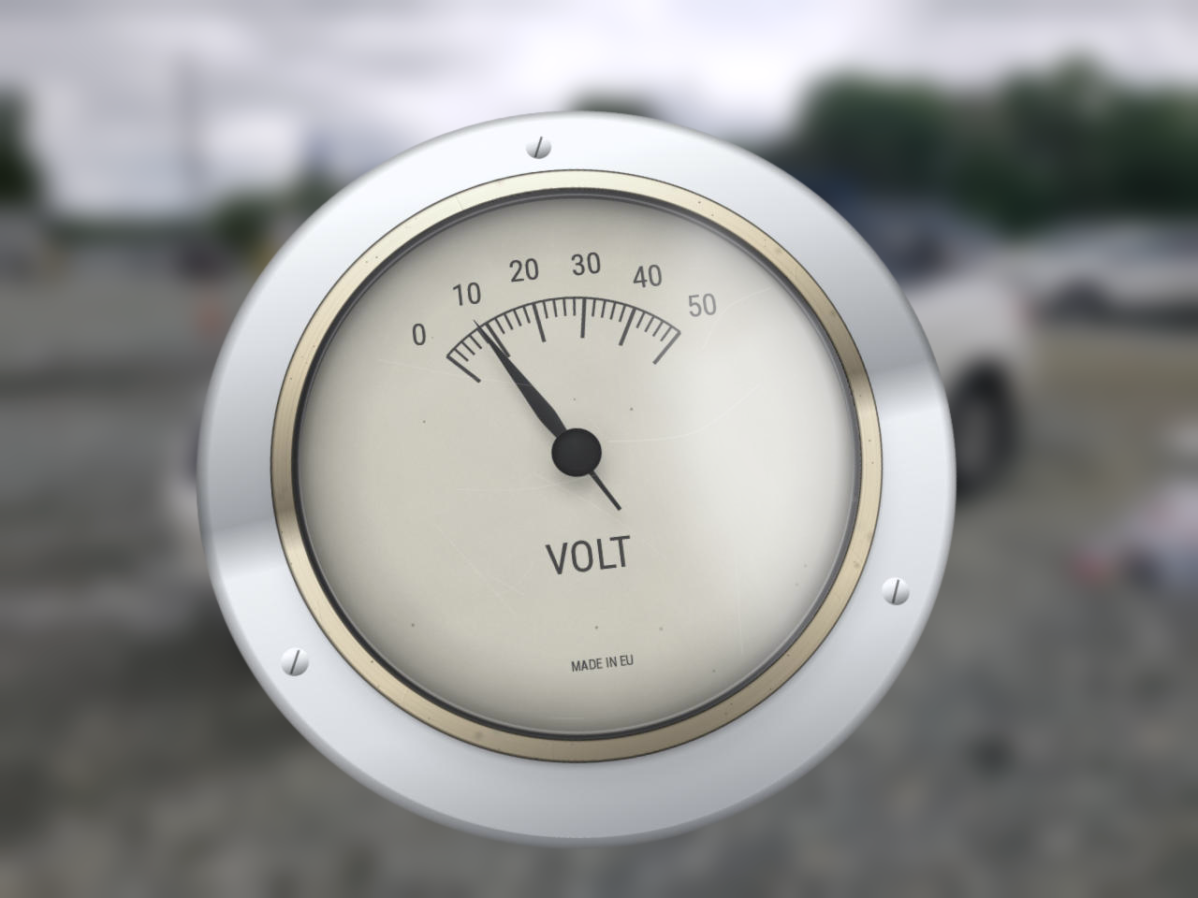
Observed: 8 (V)
